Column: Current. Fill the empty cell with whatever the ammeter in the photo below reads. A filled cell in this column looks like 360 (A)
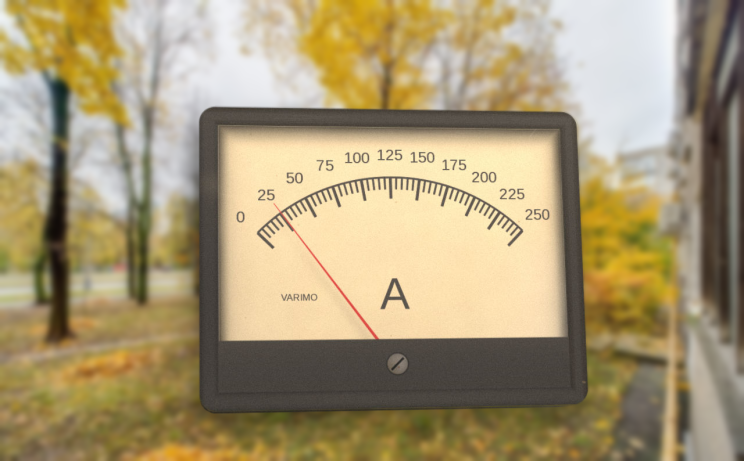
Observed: 25 (A)
